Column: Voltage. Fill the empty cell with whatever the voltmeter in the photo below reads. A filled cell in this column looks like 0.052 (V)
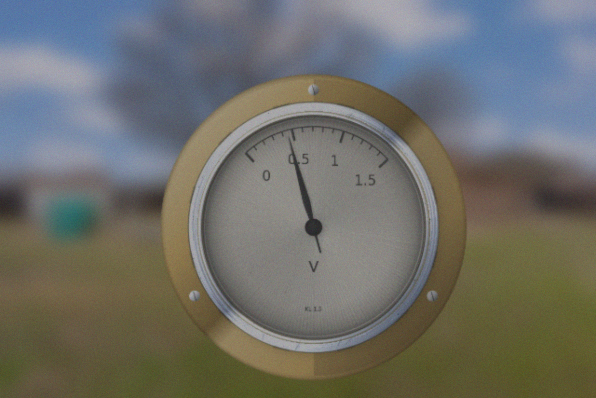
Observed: 0.45 (V)
